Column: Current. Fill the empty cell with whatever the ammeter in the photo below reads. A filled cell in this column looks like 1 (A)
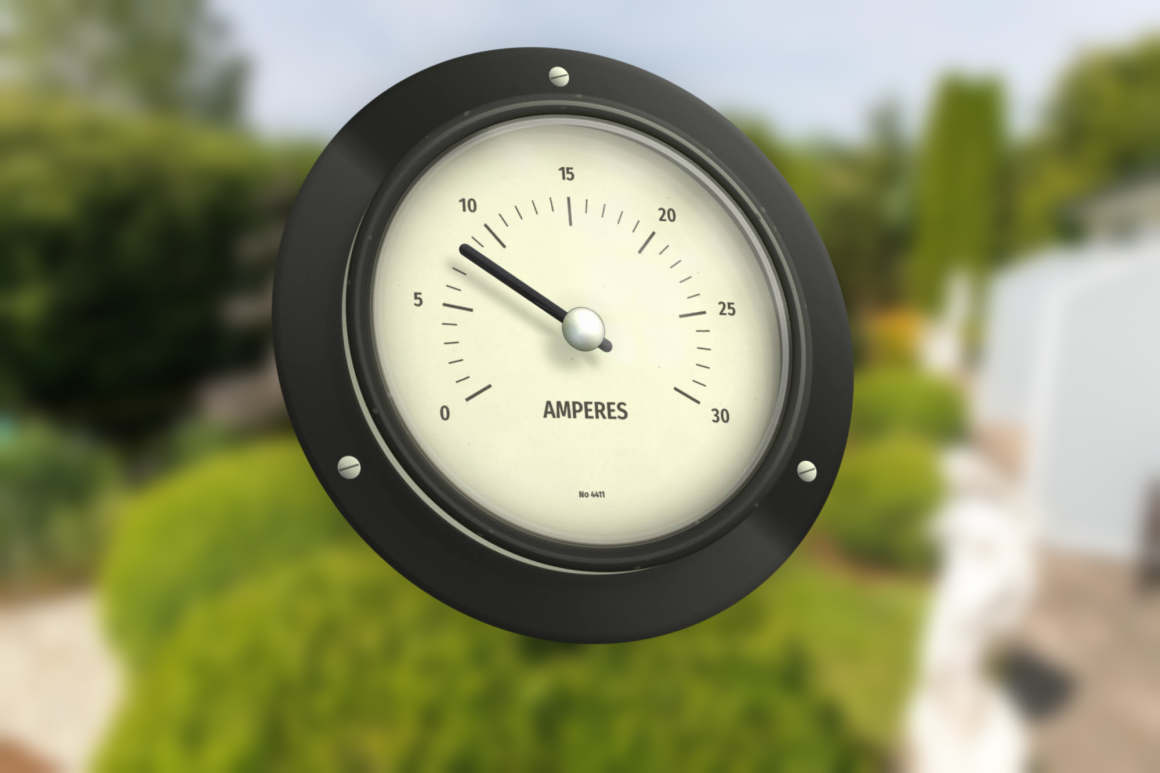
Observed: 8 (A)
